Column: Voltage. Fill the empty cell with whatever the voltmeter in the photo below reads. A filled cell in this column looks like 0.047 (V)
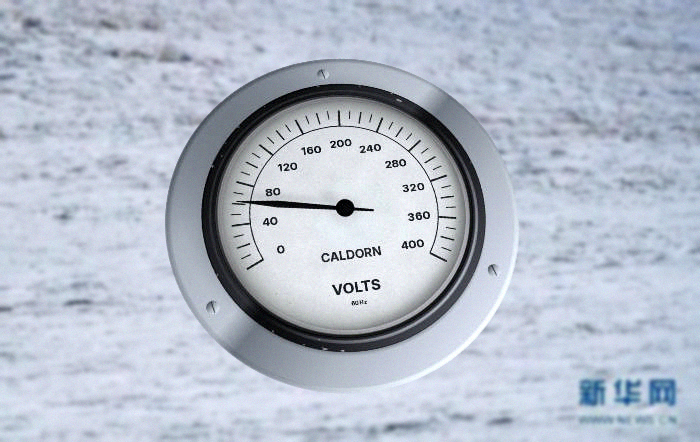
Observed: 60 (V)
